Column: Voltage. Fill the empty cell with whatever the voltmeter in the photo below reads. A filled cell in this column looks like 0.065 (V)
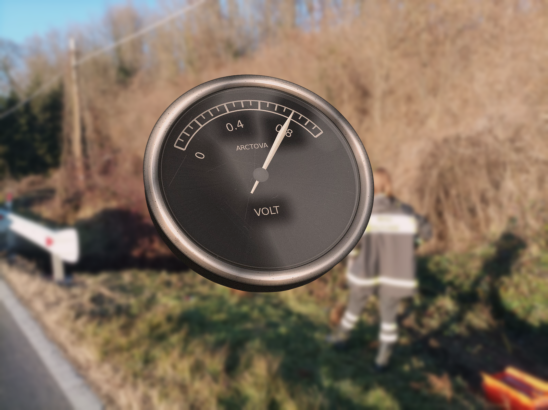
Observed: 0.8 (V)
